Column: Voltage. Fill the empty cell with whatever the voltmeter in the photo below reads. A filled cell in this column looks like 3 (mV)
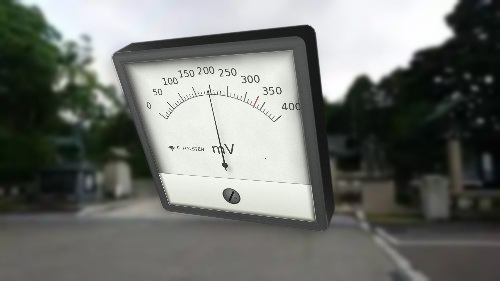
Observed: 200 (mV)
